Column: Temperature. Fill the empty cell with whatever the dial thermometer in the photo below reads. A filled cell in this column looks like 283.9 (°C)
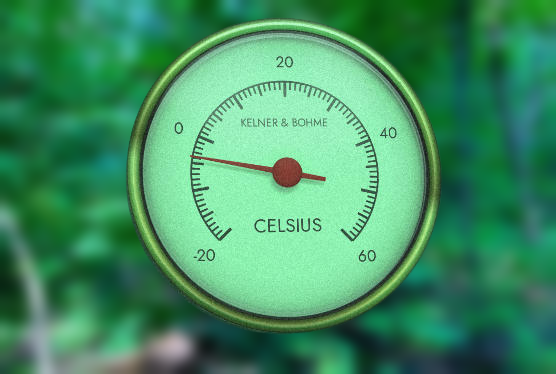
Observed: -4 (°C)
